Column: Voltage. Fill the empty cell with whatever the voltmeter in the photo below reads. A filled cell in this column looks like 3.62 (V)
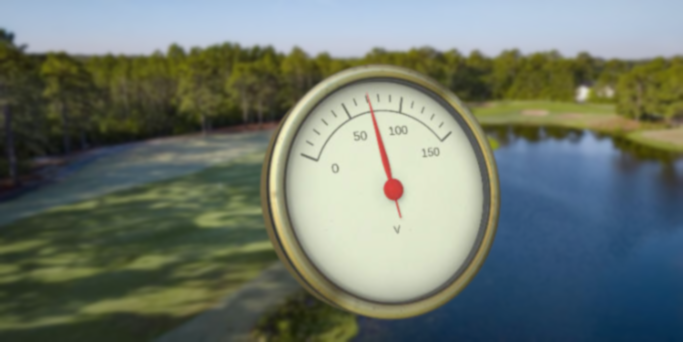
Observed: 70 (V)
